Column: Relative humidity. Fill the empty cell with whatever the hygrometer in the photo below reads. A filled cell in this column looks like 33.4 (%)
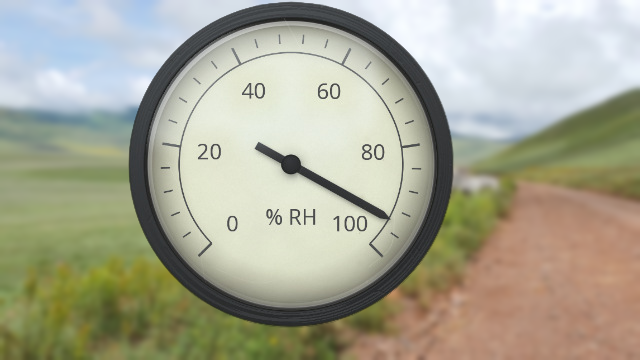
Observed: 94 (%)
